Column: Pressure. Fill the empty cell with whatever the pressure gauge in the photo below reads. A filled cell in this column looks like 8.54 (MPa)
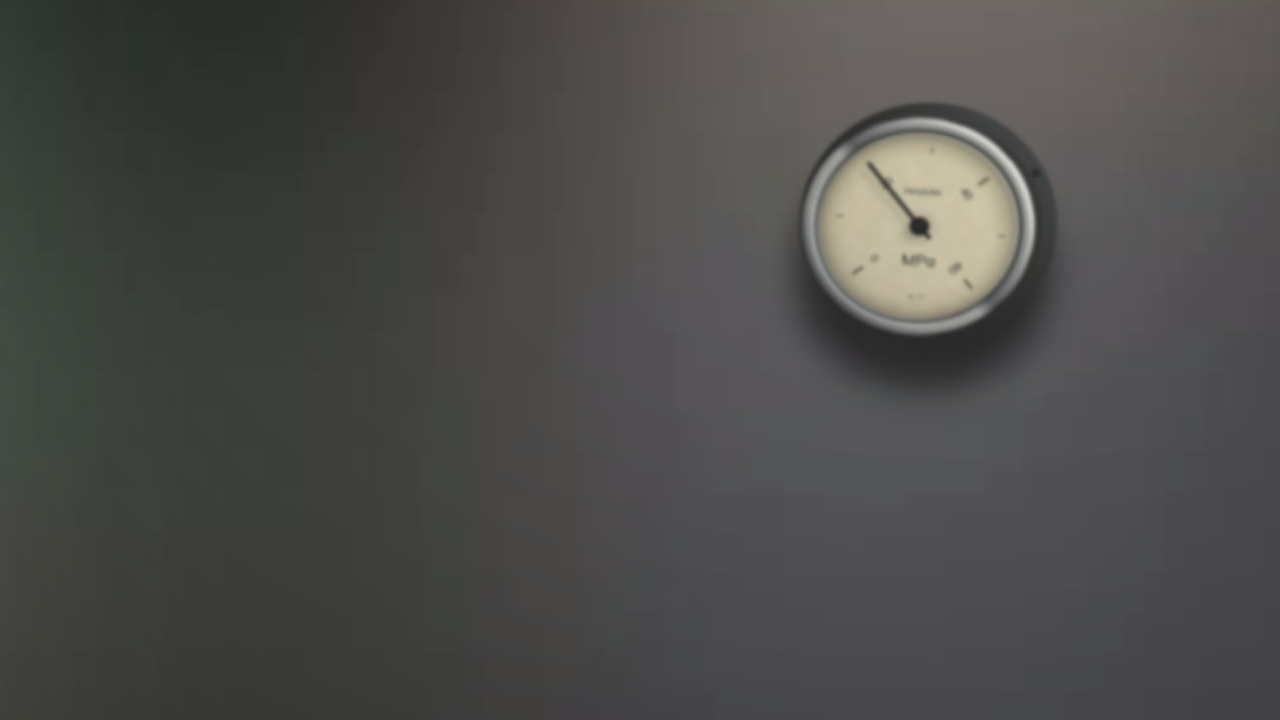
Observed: 20 (MPa)
